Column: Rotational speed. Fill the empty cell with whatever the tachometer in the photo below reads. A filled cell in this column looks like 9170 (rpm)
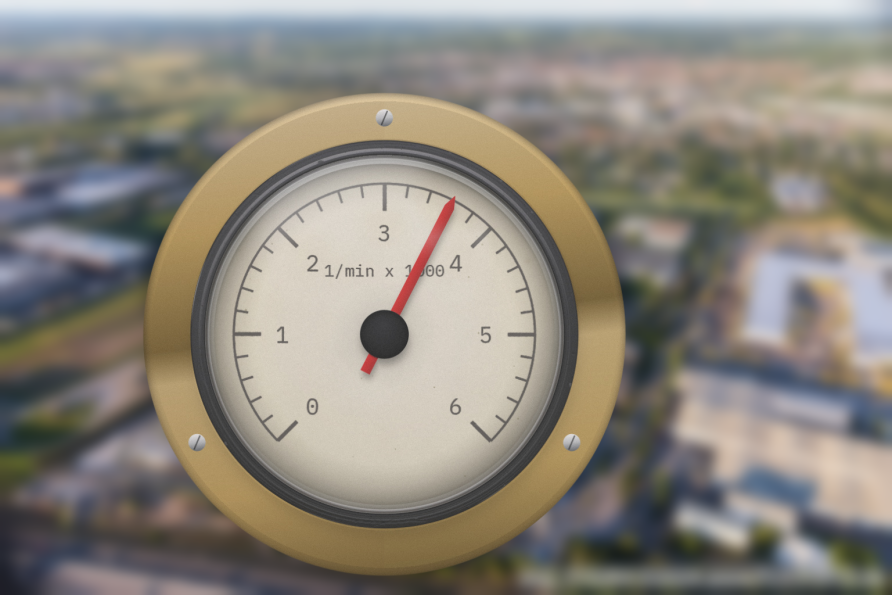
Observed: 3600 (rpm)
